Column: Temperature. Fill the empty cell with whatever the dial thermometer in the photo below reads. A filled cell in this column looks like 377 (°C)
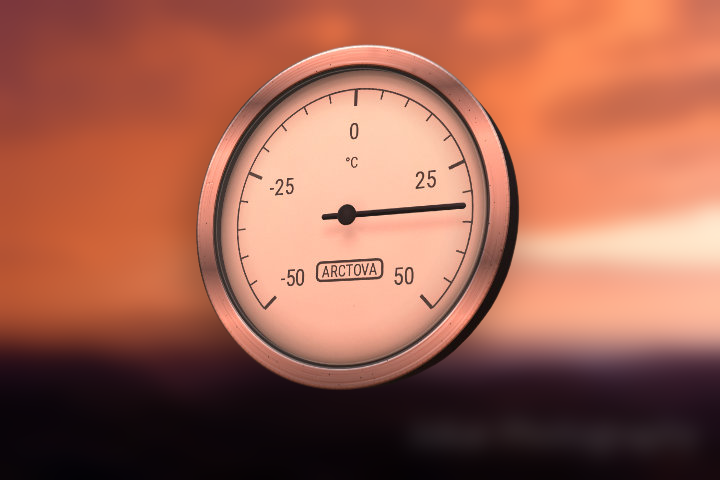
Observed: 32.5 (°C)
